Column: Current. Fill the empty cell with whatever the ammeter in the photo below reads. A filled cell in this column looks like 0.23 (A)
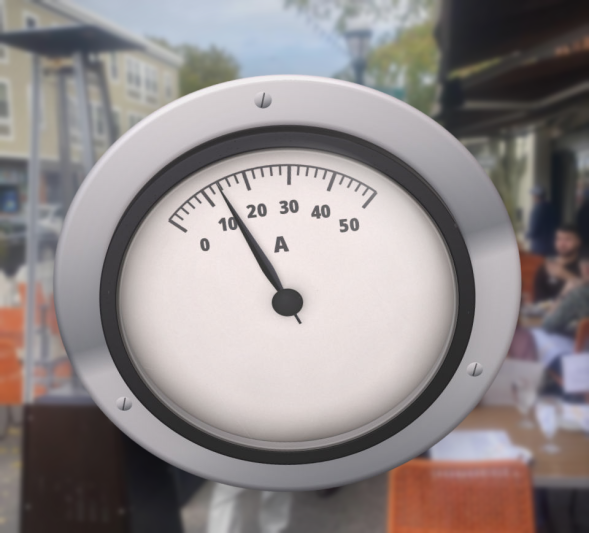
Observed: 14 (A)
